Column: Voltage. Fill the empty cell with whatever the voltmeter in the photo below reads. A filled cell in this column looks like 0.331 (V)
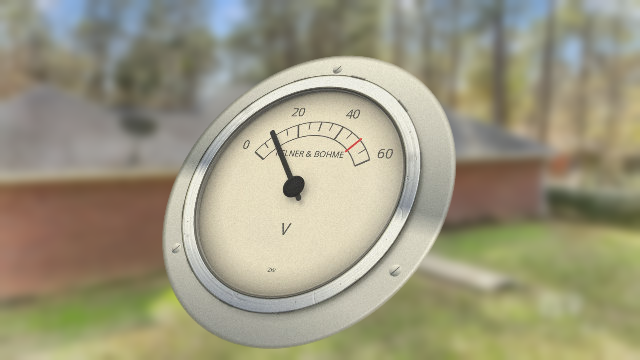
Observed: 10 (V)
